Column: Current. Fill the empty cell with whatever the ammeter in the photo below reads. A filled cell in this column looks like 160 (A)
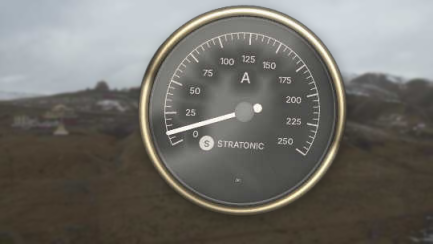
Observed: 10 (A)
